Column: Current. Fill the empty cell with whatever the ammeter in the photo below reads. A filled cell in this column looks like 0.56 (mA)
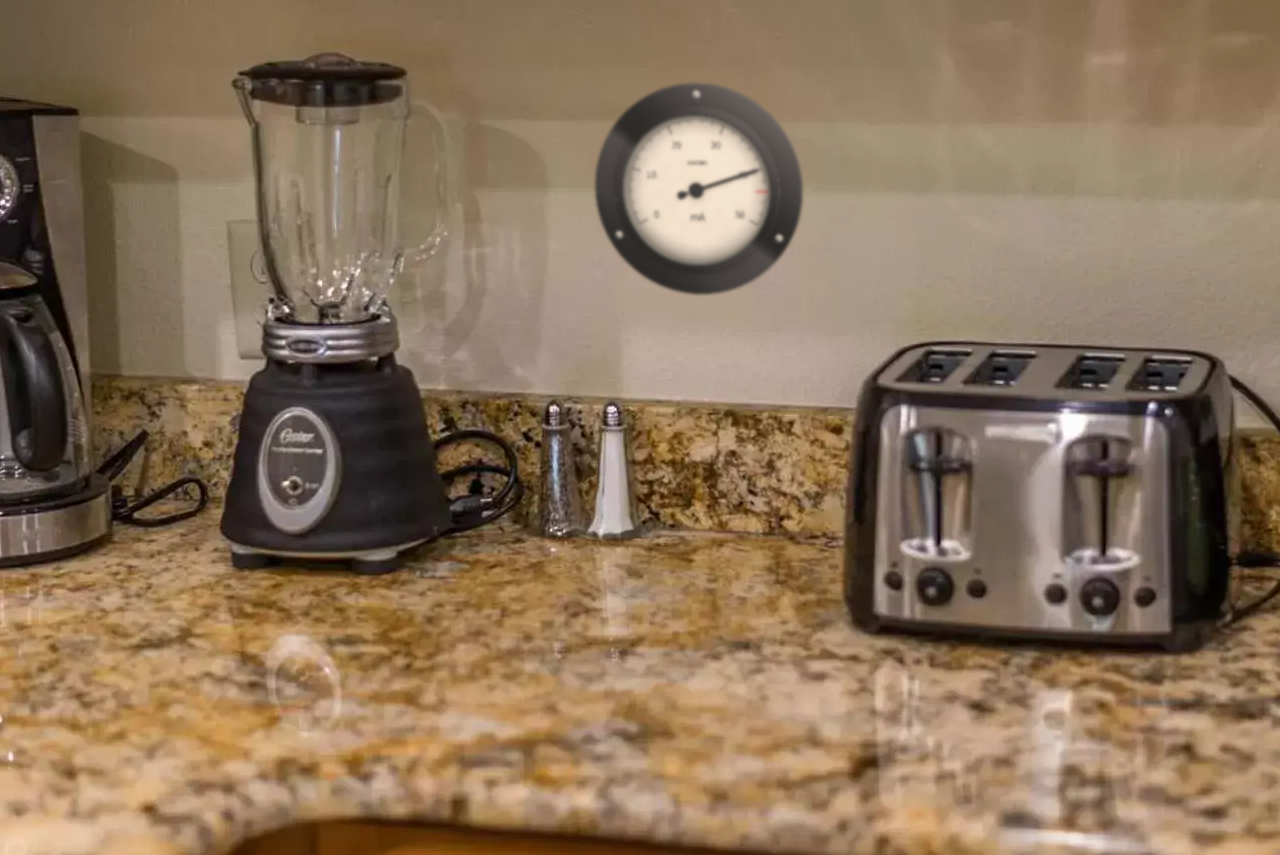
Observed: 40 (mA)
